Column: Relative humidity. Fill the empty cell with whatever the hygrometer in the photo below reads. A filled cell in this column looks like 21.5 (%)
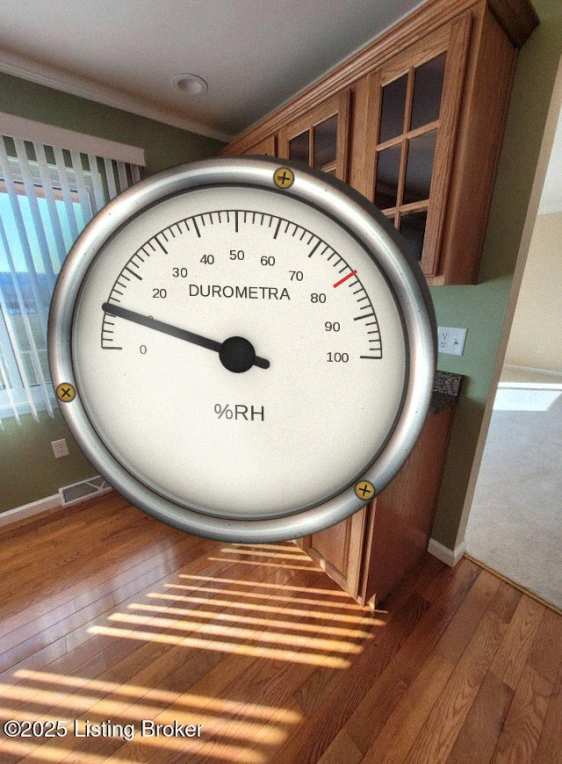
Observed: 10 (%)
